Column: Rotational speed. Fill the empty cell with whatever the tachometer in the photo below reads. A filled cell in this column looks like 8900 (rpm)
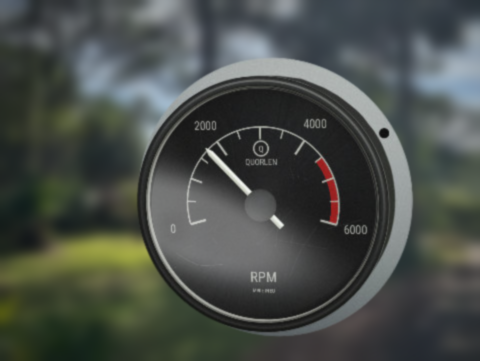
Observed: 1750 (rpm)
